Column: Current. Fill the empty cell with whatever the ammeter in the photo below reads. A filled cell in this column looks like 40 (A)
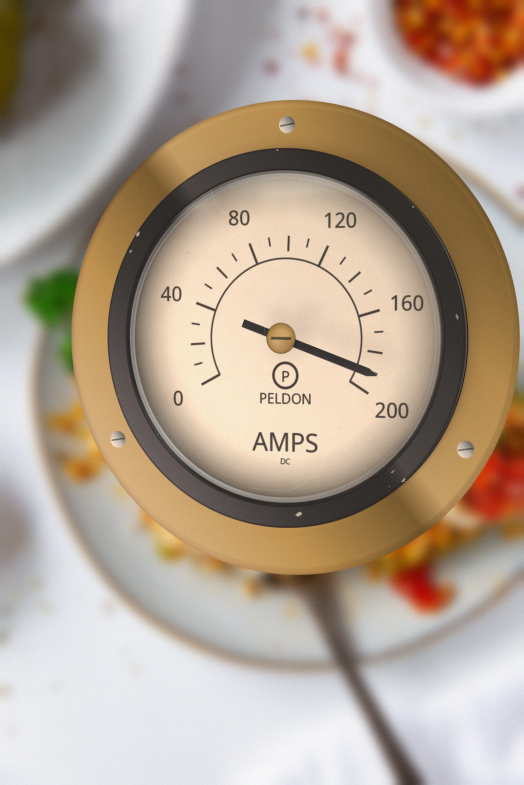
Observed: 190 (A)
